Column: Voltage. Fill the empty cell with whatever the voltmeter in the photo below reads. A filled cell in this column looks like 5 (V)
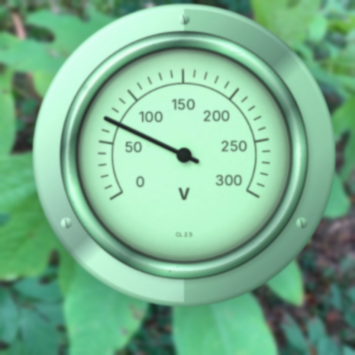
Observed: 70 (V)
